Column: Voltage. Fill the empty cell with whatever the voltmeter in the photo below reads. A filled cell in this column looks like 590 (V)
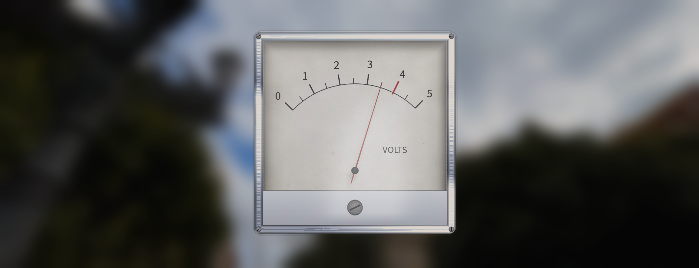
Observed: 3.5 (V)
